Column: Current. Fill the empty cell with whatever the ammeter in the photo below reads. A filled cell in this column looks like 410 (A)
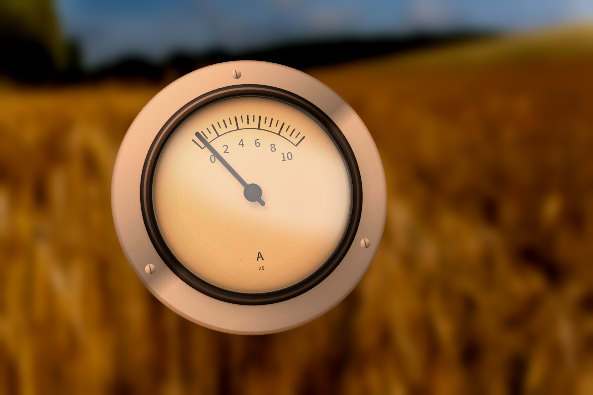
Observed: 0.5 (A)
